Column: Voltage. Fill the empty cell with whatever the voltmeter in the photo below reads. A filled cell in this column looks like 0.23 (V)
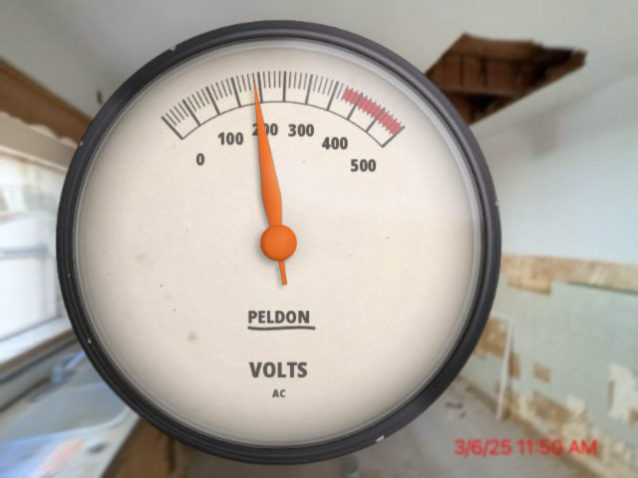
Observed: 190 (V)
